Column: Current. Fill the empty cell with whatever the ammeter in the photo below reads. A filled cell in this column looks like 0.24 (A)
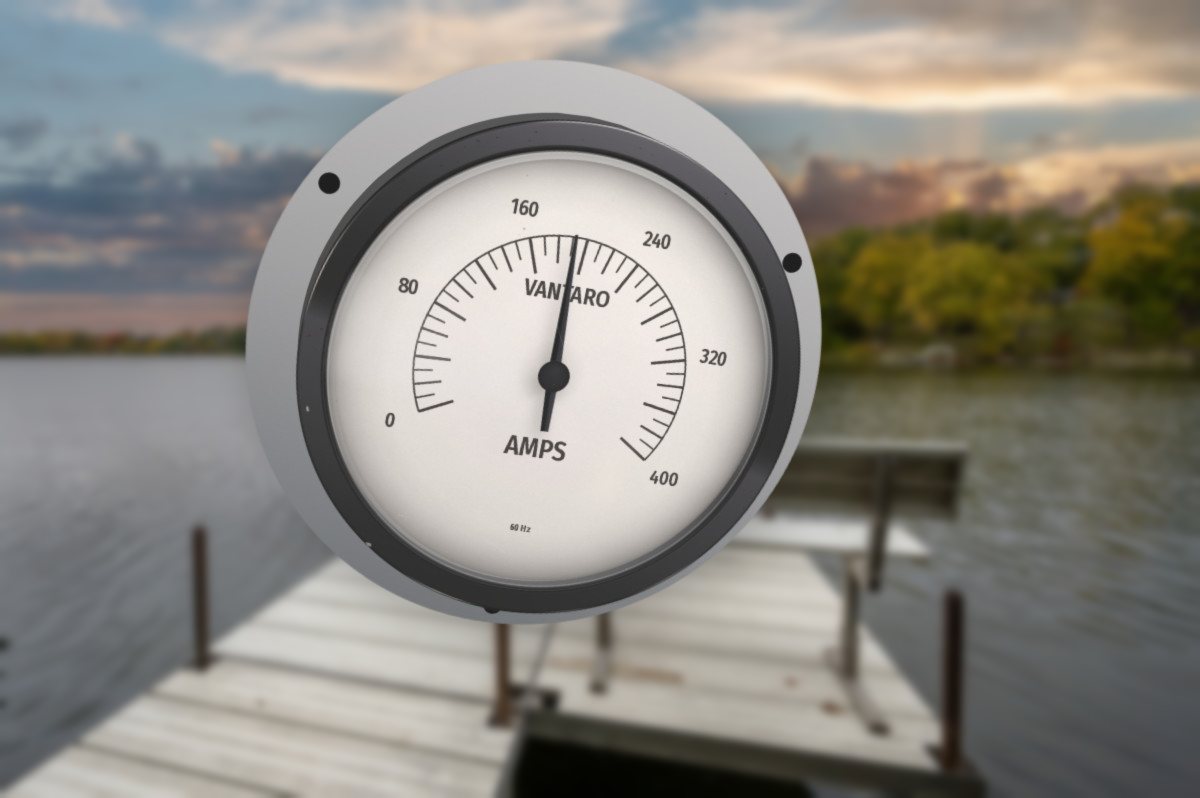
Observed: 190 (A)
